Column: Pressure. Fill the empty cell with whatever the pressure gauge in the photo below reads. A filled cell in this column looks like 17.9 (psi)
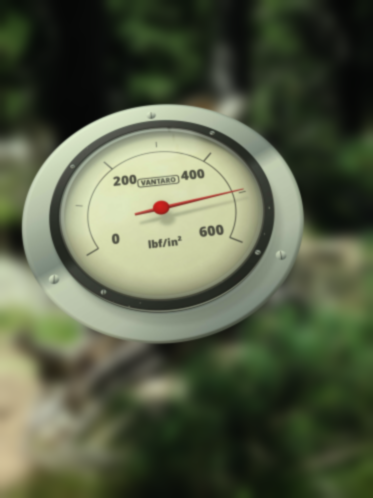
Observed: 500 (psi)
